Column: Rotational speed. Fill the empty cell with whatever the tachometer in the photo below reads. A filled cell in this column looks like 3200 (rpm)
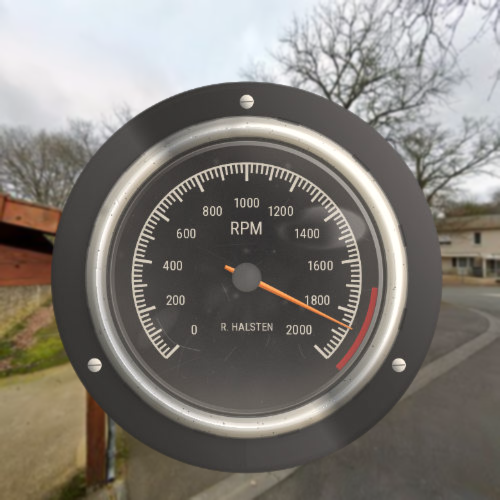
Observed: 1860 (rpm)
